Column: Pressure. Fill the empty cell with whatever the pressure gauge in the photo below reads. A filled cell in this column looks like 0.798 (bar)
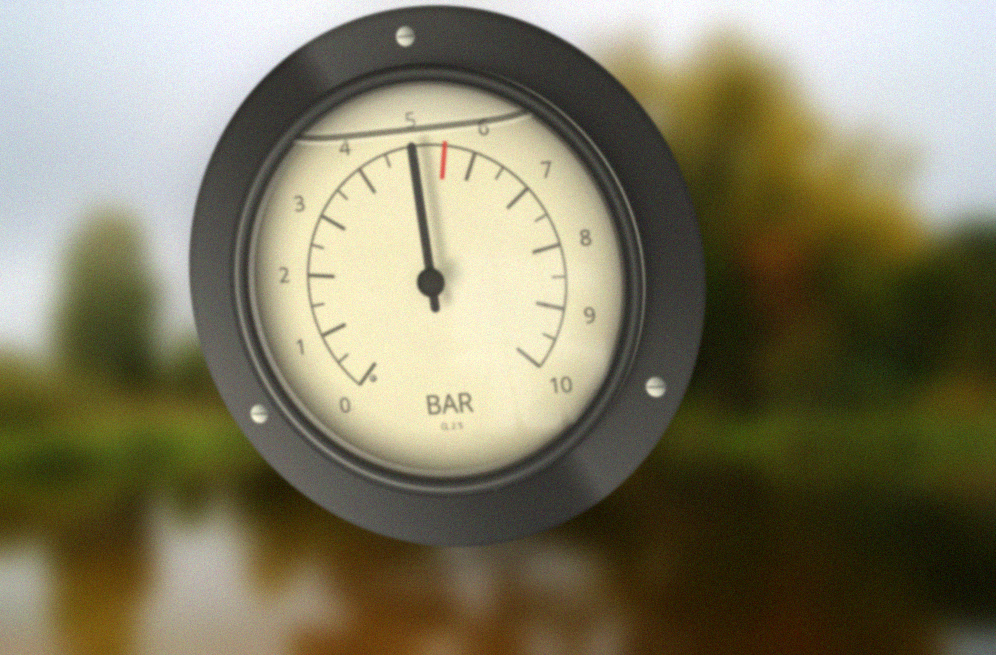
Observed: 5 (bar)
